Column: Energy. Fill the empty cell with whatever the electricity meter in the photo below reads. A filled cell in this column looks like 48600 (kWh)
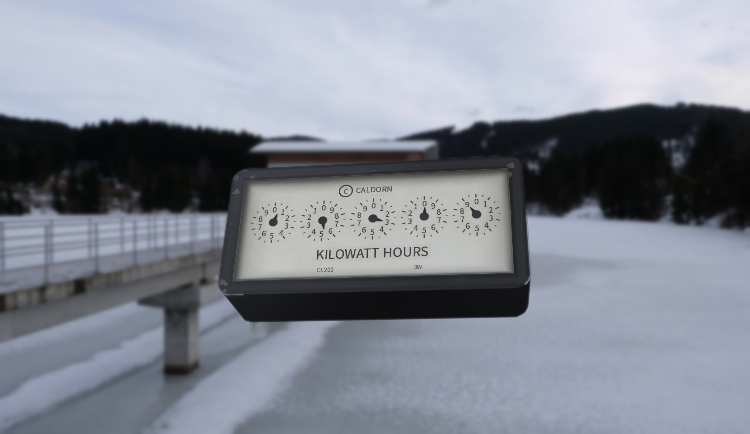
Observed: 5299 (kWh)
